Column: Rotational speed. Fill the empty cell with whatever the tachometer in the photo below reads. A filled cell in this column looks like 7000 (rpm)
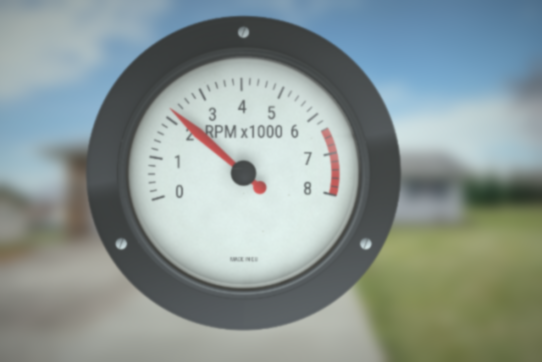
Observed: 2200 (rpm)
